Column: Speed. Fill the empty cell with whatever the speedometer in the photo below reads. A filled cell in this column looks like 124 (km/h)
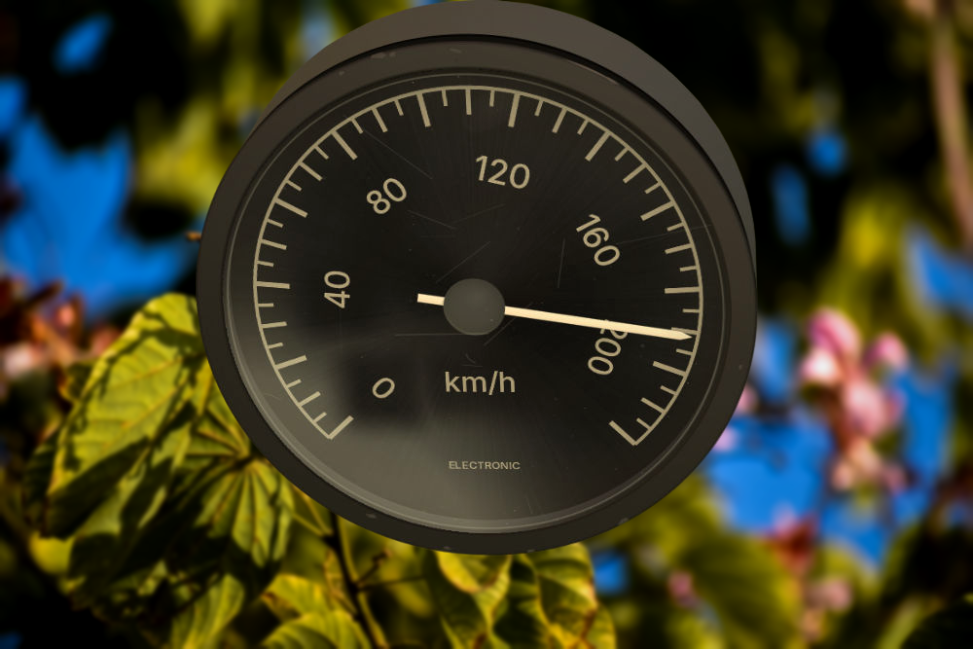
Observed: 190 (km/h)
